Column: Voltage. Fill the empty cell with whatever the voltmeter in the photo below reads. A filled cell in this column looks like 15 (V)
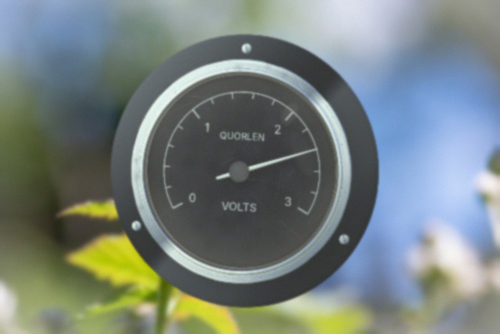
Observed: 2.4 (V)
